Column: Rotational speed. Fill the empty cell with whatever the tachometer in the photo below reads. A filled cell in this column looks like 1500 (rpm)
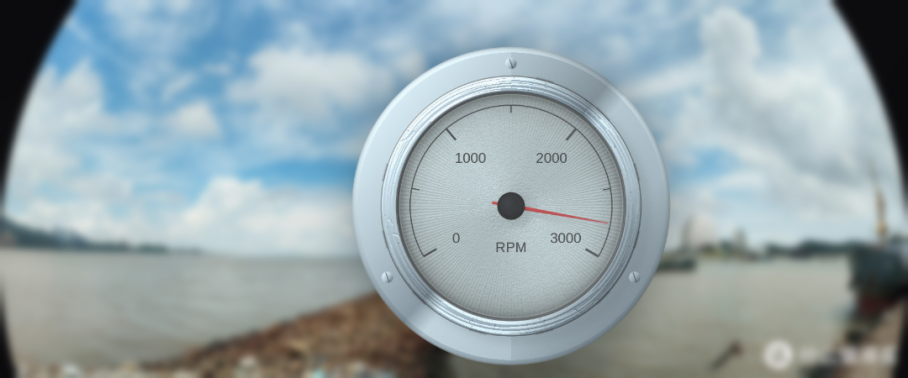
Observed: 2750 (rpm)
